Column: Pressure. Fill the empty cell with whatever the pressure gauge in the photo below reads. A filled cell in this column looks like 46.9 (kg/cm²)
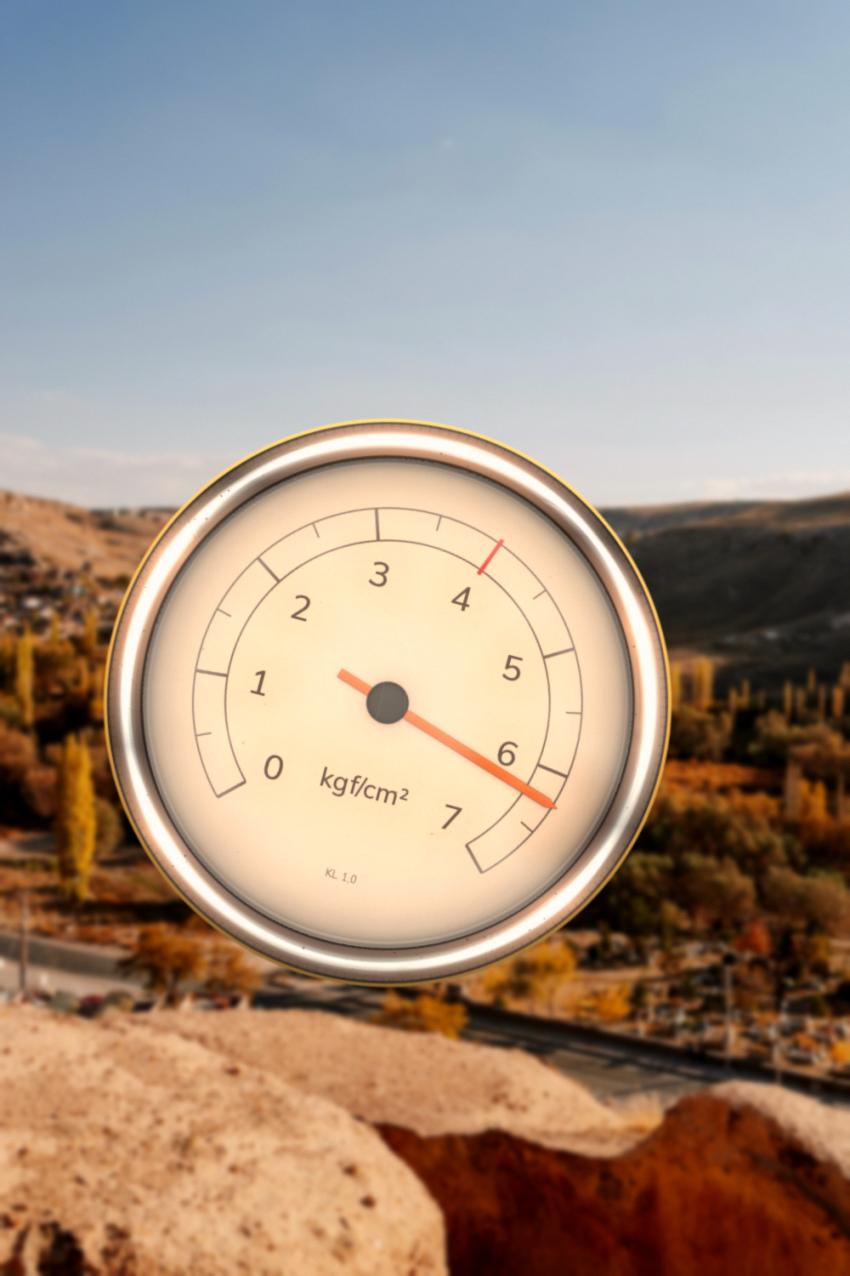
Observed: 6.25 (kg/cm²)
